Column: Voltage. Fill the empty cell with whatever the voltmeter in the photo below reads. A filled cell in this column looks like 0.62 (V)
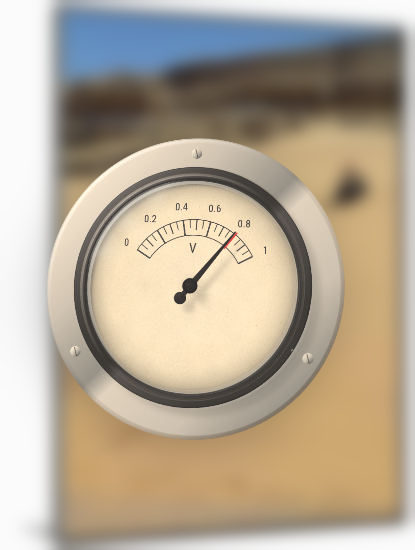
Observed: 0.8 (V)
